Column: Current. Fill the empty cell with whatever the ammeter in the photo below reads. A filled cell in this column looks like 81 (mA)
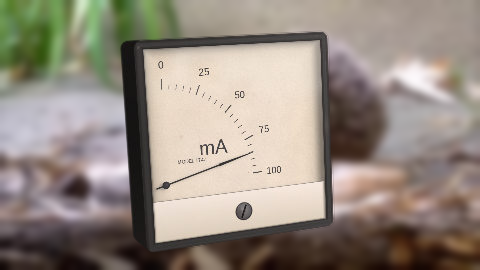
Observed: 85 (mA)
